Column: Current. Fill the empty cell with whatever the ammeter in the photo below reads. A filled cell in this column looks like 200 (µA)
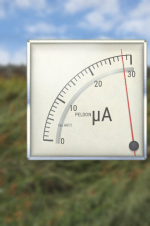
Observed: 28 (µA)
